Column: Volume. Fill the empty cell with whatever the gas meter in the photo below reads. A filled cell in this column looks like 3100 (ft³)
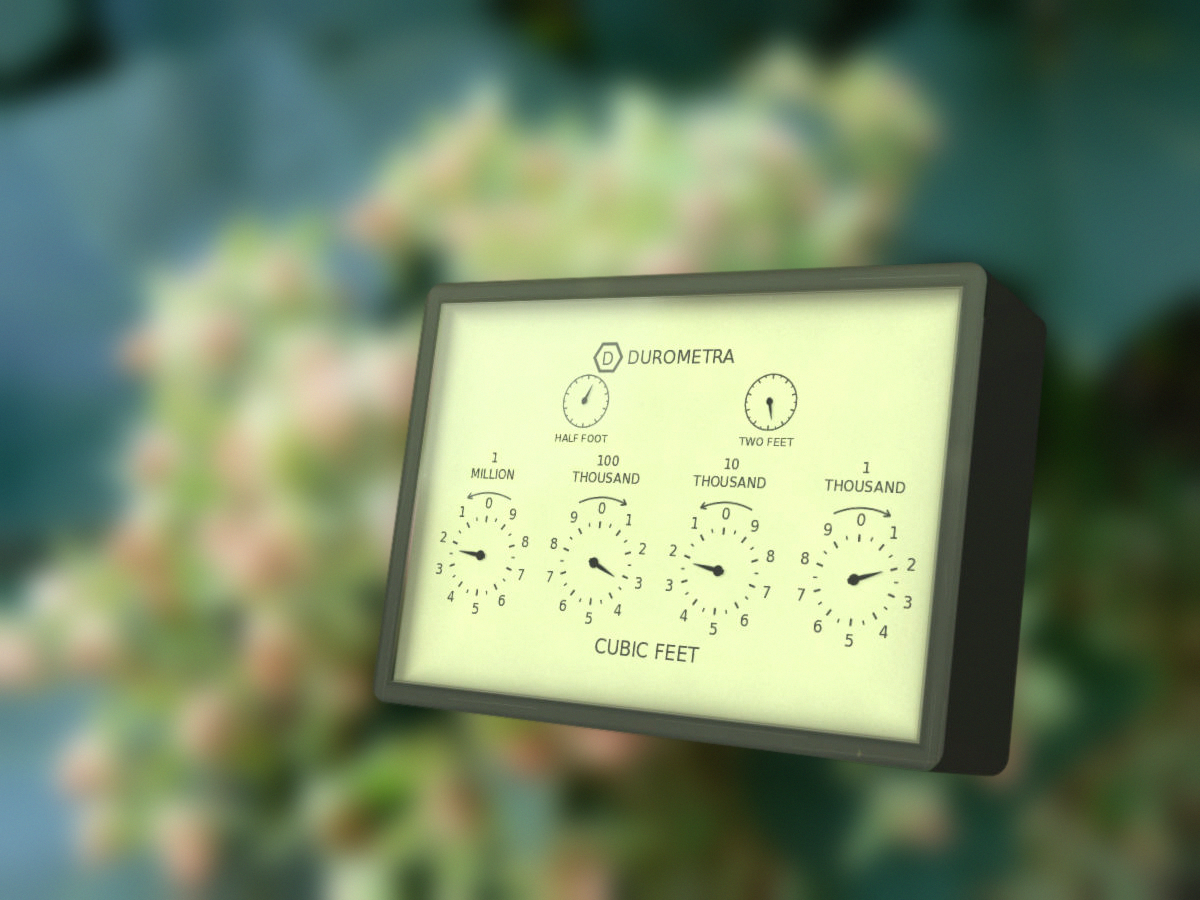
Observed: 232200 (ft³)
